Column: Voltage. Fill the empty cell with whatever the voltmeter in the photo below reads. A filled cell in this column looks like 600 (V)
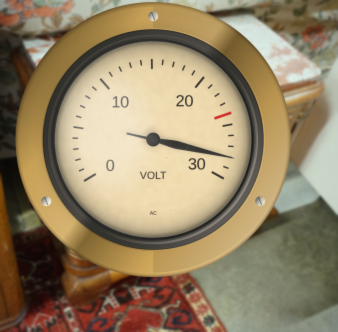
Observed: 28 (V)
